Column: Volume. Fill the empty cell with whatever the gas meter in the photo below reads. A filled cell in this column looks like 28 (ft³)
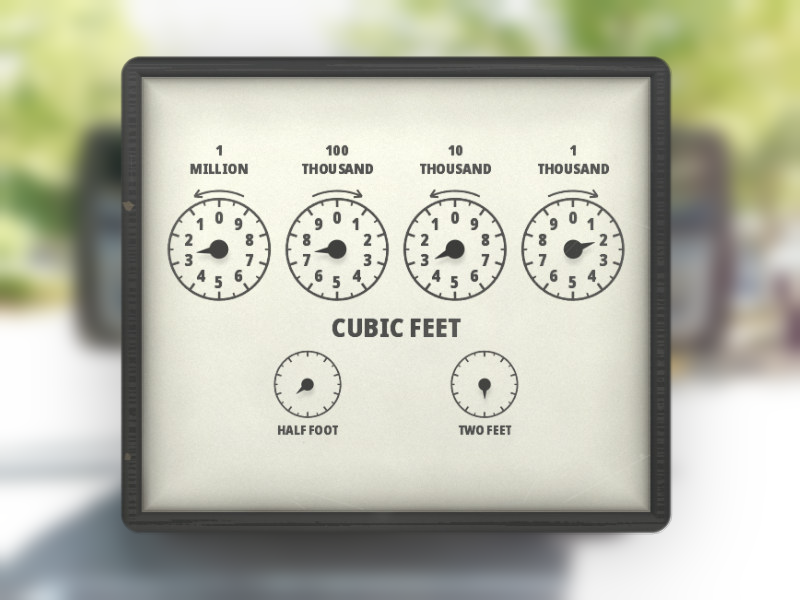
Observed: 273200 (ft³)
